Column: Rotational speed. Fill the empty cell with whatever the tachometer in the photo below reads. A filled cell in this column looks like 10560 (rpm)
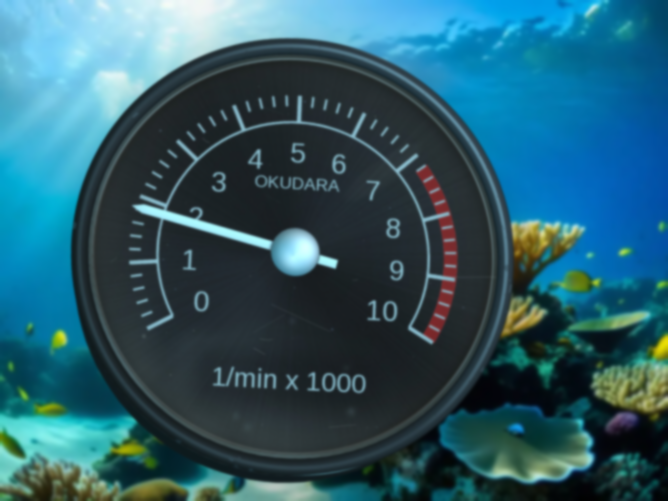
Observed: 1800 (rpm)
